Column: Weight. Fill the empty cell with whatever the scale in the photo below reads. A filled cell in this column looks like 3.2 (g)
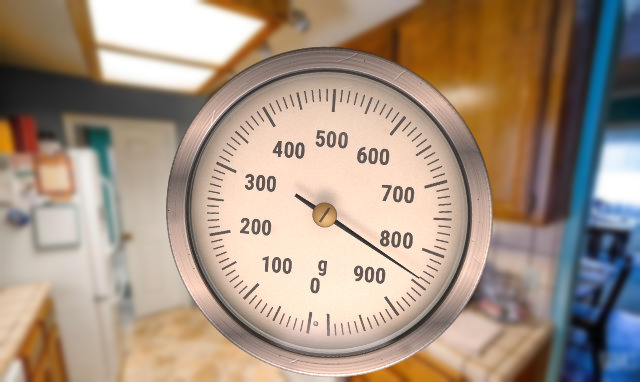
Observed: 840 (g)
